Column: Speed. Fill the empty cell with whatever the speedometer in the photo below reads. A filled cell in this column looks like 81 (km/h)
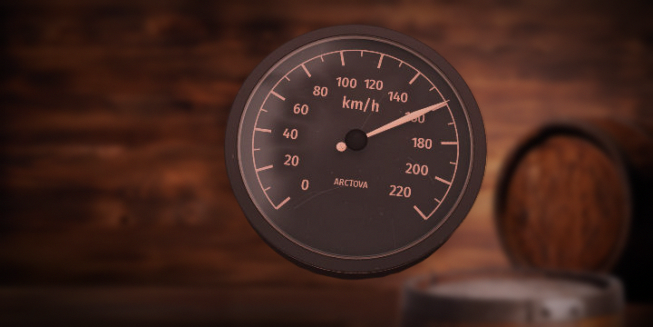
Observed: 160 (km/h)
